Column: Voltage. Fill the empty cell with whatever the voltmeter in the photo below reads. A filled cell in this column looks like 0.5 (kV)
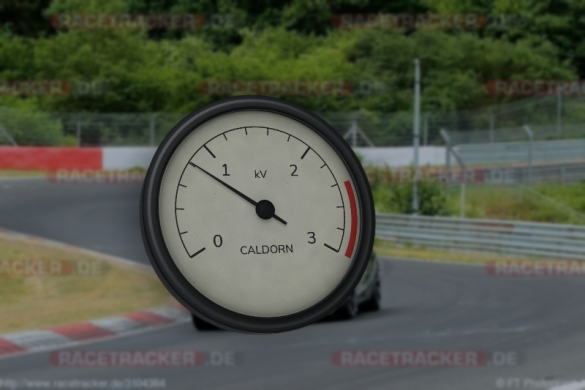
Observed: 0.8 (kV)
